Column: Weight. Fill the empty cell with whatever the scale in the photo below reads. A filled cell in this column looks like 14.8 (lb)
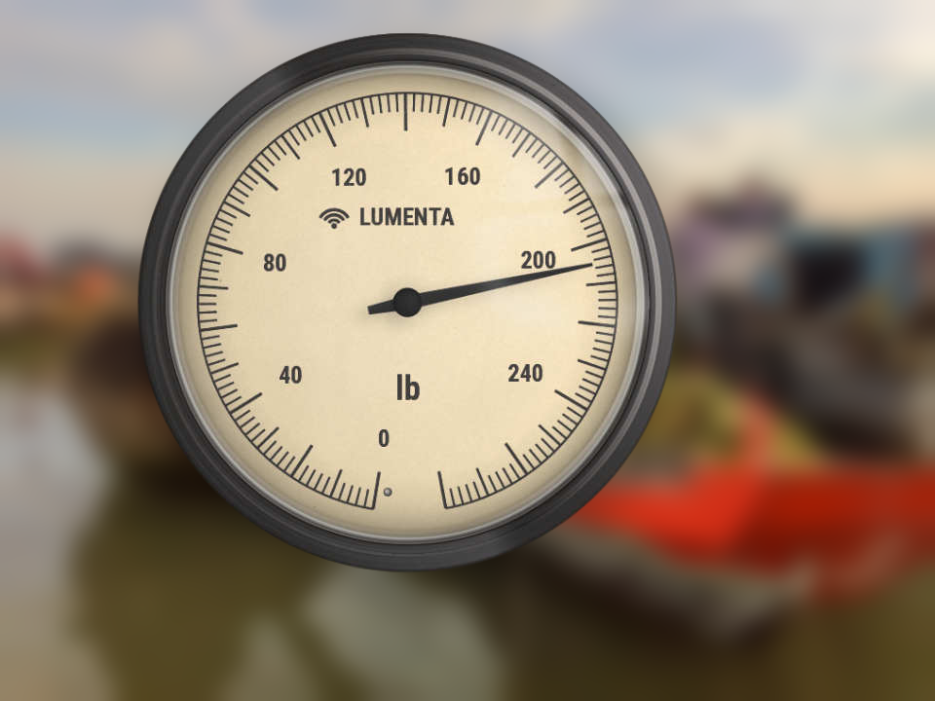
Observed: 205 (lb)
